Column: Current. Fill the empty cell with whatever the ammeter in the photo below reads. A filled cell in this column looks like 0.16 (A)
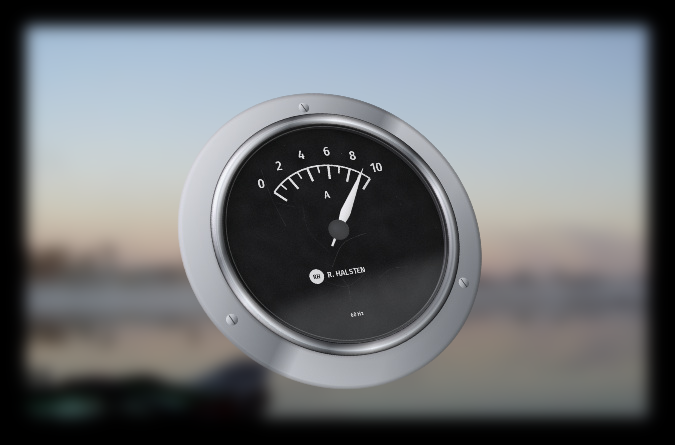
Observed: 9 (A)
